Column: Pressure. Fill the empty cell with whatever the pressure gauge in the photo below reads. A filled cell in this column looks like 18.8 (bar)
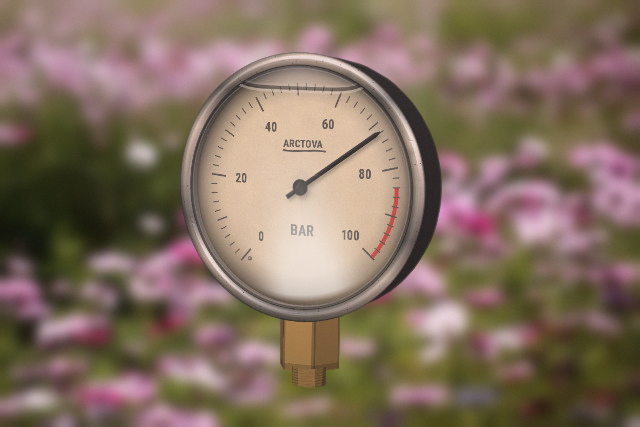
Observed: 72 (bar)
